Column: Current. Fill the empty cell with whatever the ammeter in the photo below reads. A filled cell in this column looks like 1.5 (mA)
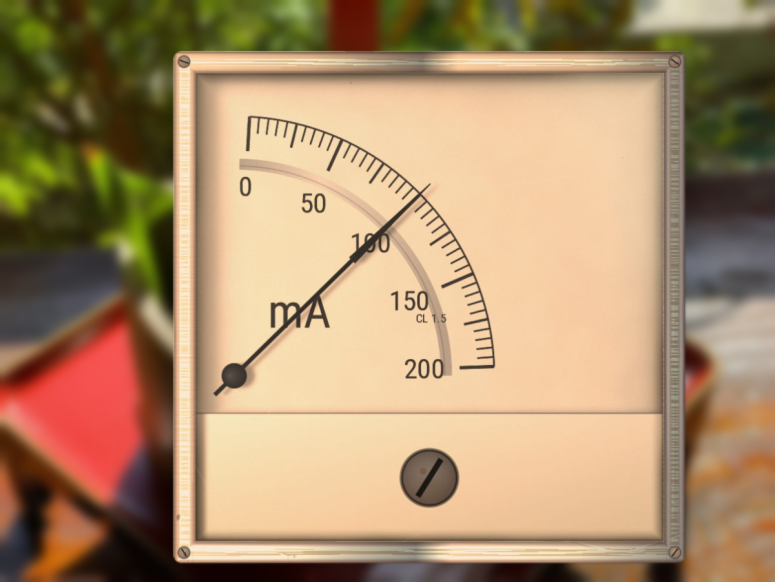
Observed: 100 (mA)
